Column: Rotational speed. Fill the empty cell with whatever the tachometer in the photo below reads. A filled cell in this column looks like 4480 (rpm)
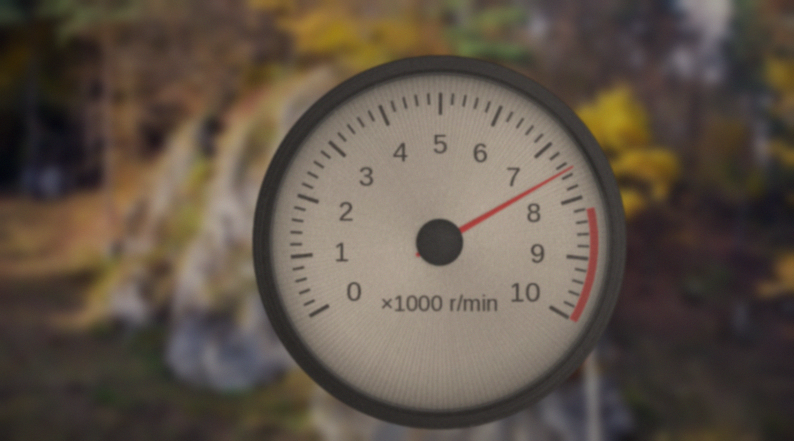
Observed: 7500 (rpm)
